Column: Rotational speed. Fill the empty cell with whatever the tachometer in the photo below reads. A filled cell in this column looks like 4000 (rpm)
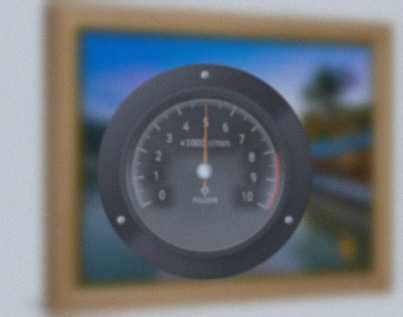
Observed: 5000 (rpm)
